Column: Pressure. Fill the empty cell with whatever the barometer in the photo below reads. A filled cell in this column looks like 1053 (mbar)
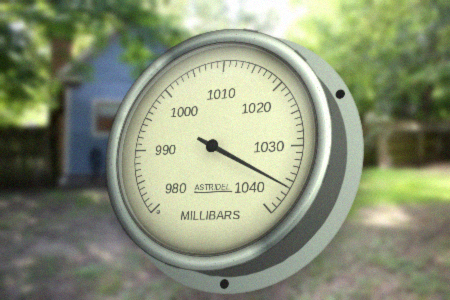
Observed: 1036 (mbar)
